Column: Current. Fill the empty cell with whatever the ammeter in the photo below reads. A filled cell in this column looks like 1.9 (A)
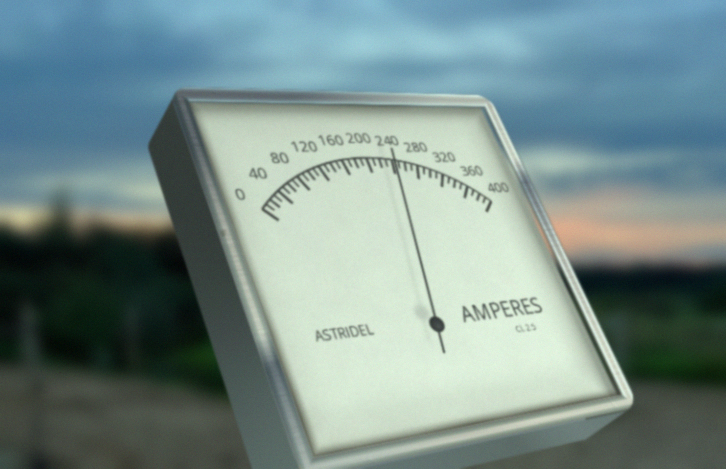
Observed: 240 (A)
